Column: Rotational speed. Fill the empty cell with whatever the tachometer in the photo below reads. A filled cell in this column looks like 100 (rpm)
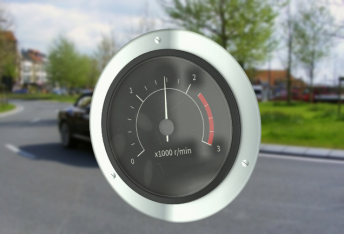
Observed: 1600 (rpm)
